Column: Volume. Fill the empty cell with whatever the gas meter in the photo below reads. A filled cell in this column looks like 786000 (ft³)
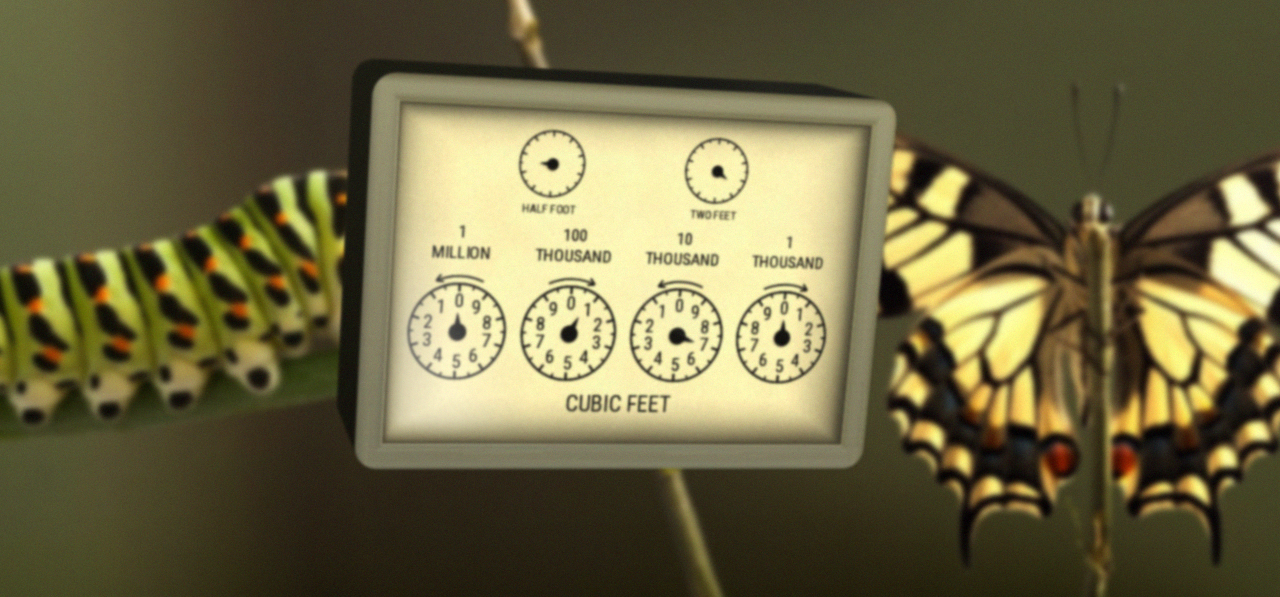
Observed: 7000 (ft³)
